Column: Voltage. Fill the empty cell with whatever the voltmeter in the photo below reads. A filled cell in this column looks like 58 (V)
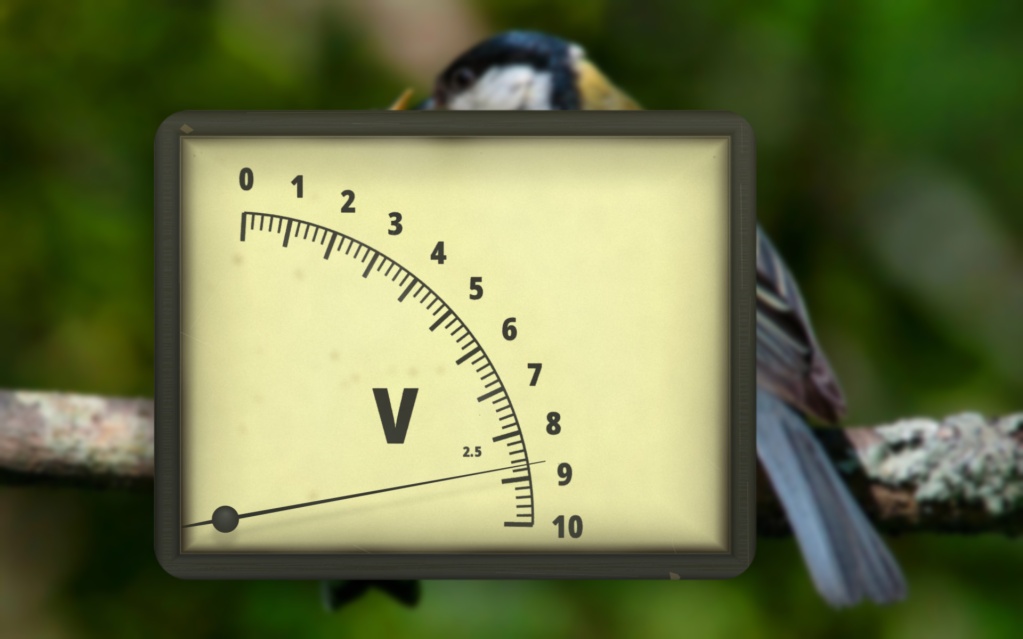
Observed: 8.7 (V)
